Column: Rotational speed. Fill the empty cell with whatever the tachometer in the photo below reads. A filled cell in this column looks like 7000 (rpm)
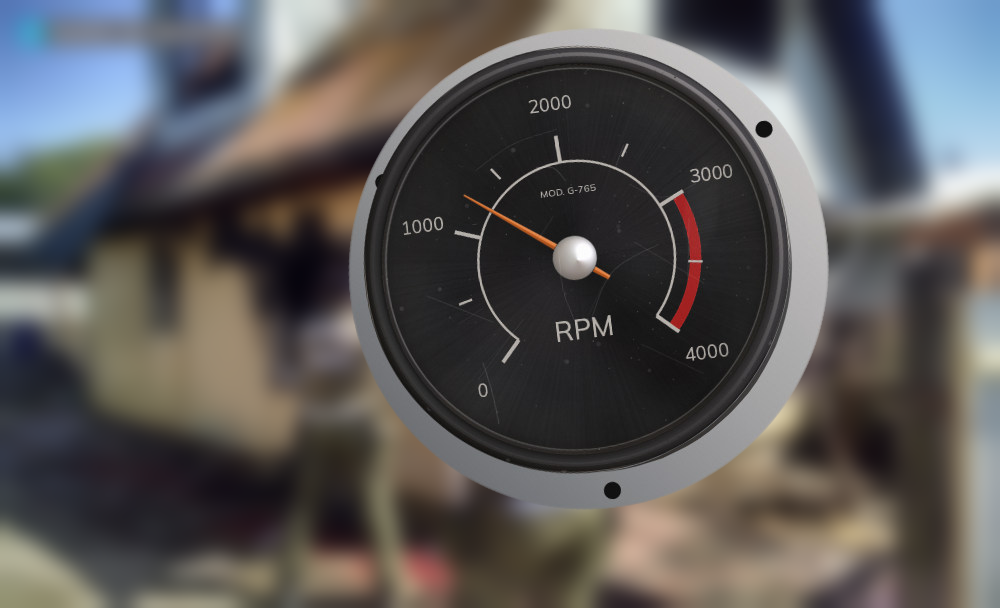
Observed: 1250 (rpm)
